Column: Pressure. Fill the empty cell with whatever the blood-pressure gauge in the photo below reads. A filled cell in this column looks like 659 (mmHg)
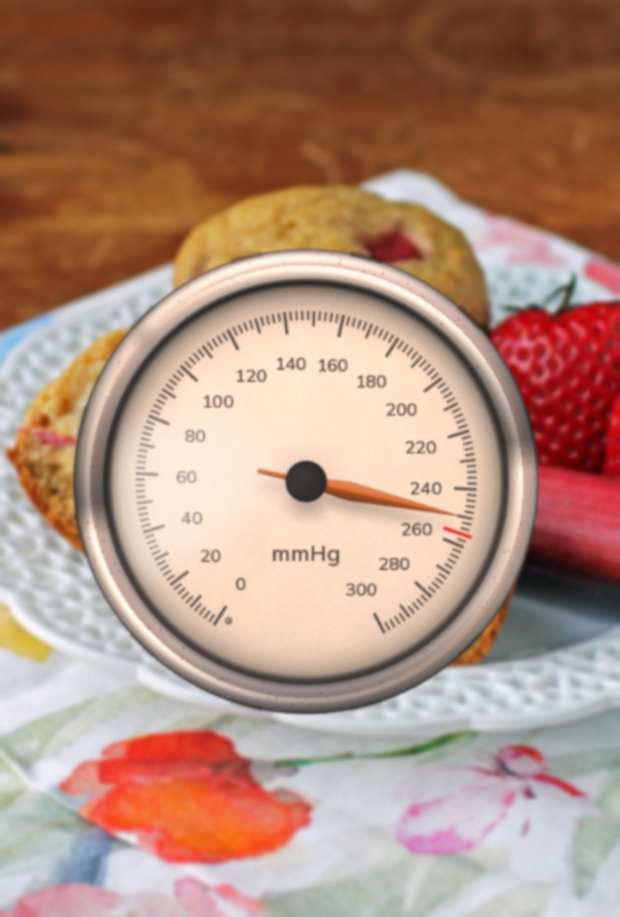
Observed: 250 (mmHg)
